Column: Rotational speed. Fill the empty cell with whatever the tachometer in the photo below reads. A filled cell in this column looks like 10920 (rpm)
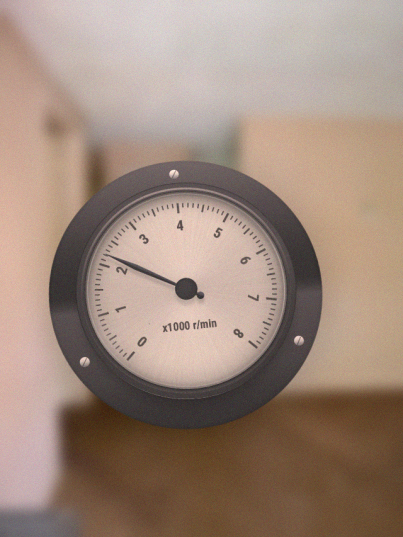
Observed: 2200 (rpm)
